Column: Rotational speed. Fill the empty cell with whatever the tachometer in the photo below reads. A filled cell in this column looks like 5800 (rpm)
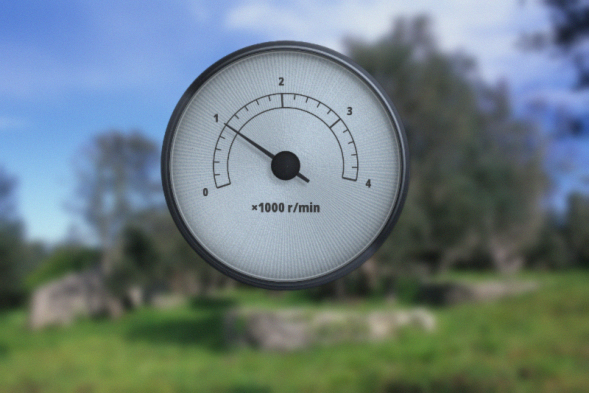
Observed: 1000 (rpm)
